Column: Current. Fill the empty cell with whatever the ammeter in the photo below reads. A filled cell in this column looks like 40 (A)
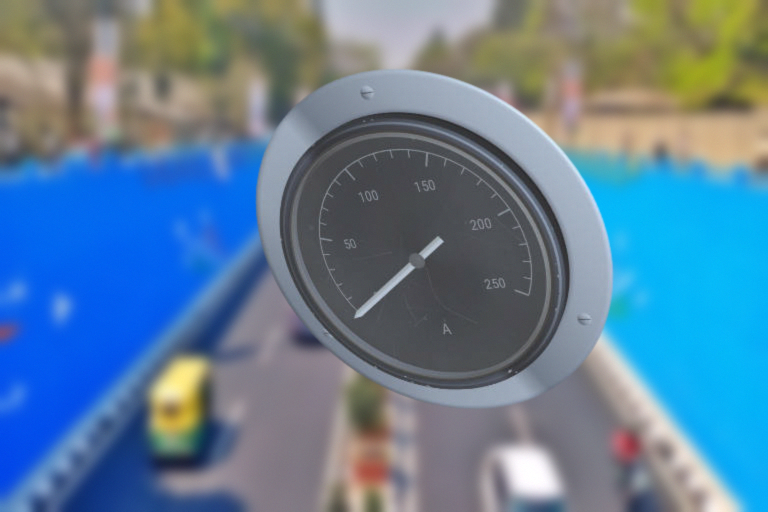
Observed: 0 (A)
